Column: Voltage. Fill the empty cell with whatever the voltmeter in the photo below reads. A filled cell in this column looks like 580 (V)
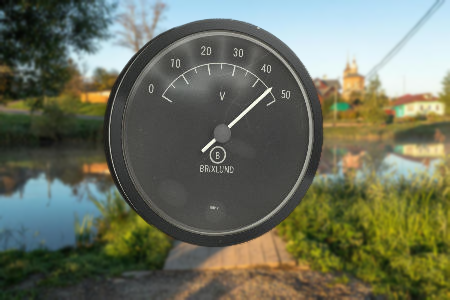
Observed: 45 (V)
